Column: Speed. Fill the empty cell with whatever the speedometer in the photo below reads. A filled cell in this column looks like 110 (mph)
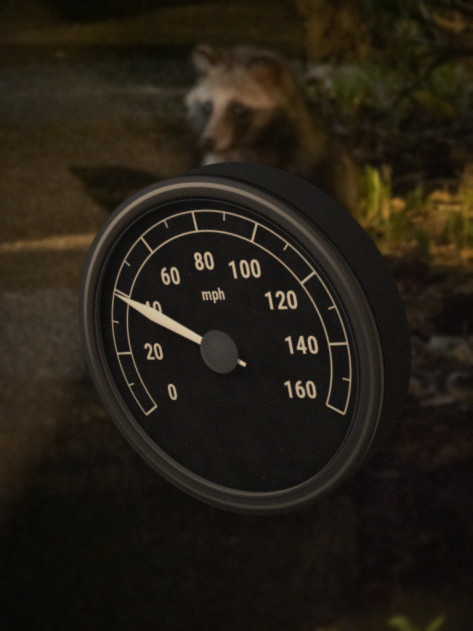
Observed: 40 (mph)
